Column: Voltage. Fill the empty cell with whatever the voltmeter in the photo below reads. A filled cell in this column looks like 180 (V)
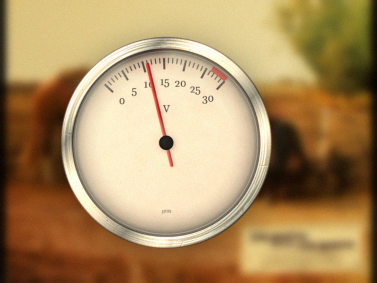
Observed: 11 (V)
